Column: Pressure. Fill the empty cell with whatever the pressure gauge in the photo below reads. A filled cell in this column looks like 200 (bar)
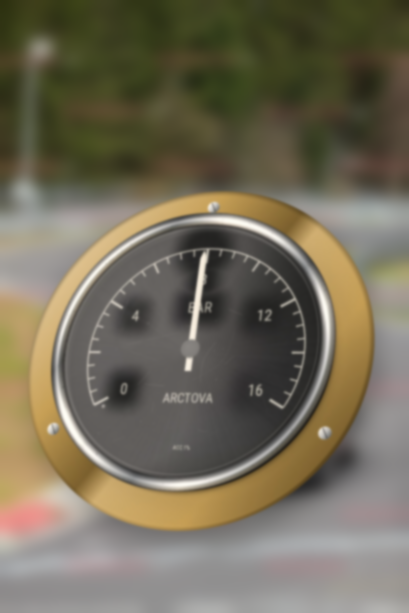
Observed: 8 (bar)
